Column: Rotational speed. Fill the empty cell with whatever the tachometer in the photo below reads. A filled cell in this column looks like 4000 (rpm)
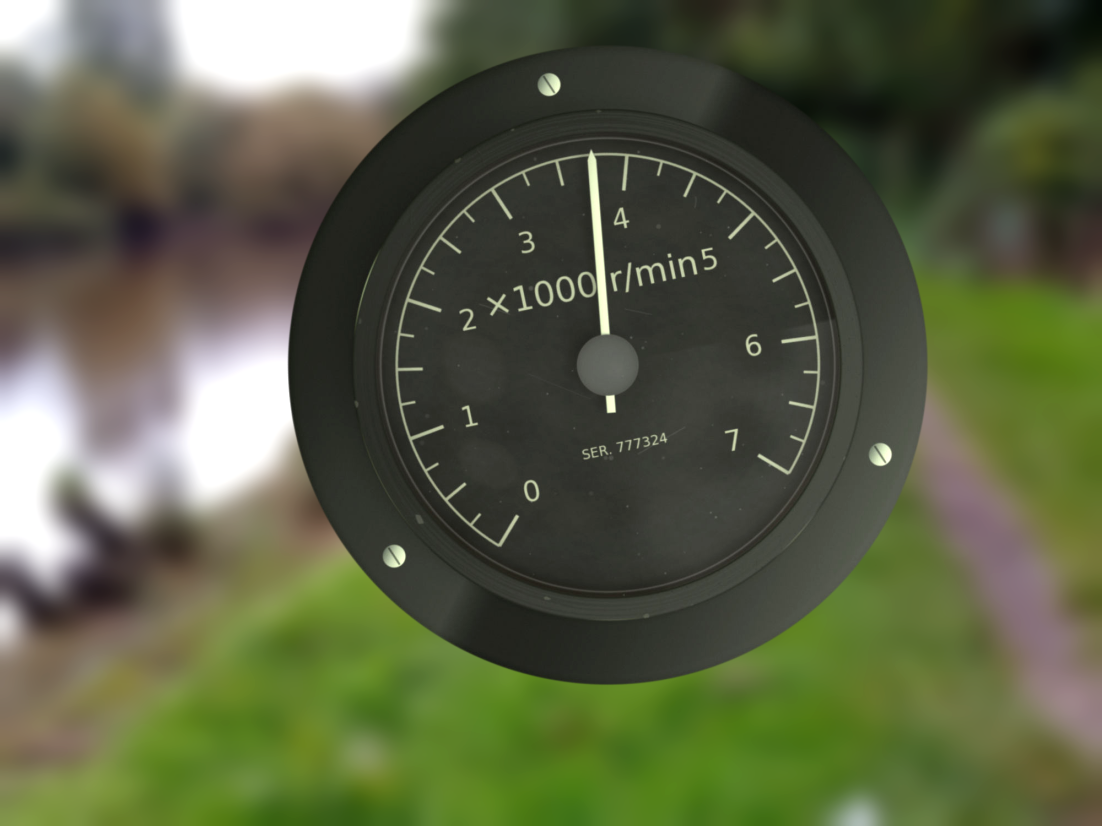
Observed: 3750 (rpm)
